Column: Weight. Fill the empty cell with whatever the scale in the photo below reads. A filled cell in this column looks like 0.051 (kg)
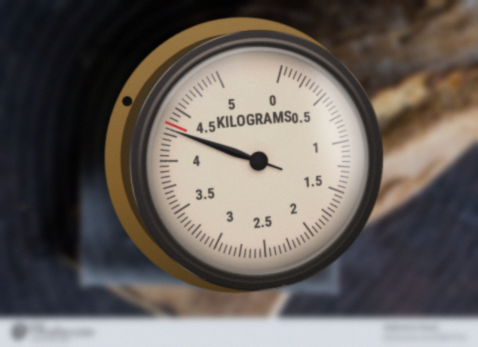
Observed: 4.3 (kg)
